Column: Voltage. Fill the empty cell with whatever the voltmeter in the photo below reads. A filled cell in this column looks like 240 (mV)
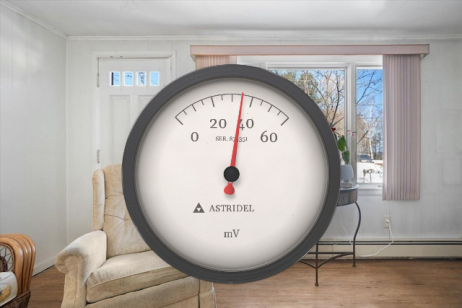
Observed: 35 (mV)
